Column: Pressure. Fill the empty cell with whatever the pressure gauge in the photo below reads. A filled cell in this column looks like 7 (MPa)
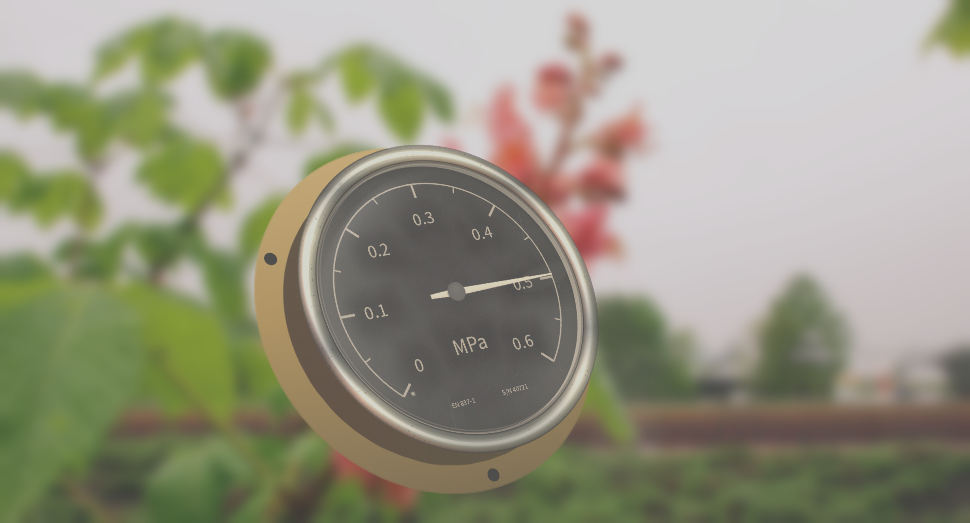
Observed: 0.5 (MPa)
